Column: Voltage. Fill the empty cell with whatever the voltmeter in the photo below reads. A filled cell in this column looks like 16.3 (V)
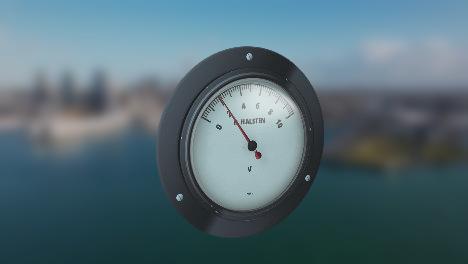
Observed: 2 (V)
